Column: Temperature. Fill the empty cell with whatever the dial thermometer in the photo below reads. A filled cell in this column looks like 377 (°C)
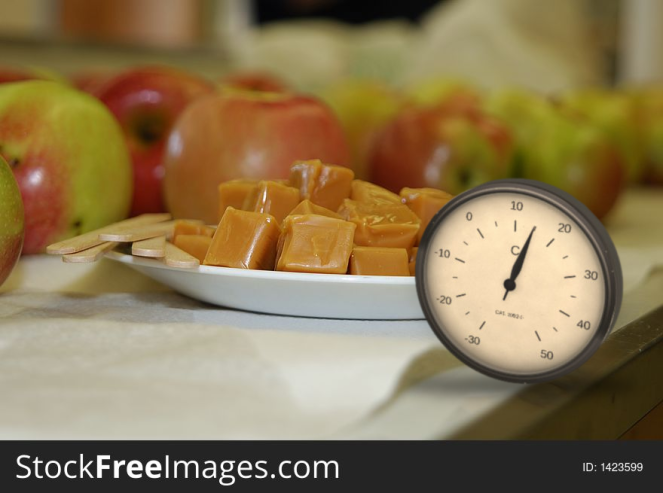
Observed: 15 (°C)
